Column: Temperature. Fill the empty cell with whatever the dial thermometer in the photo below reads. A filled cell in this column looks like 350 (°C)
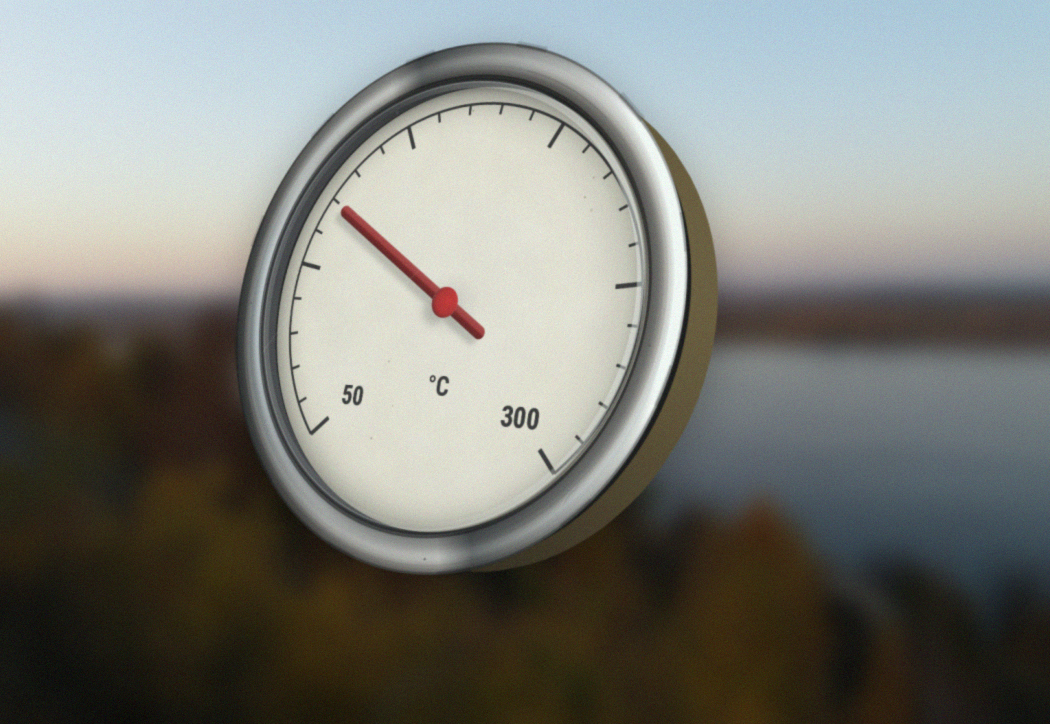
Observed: 120 (°C)
